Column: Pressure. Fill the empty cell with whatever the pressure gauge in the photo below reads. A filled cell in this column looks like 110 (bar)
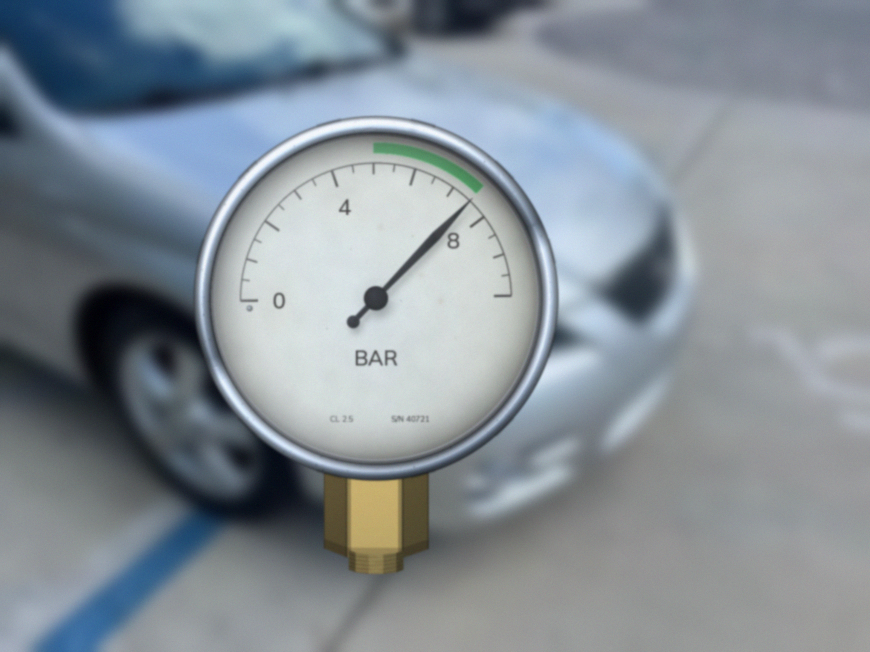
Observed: 7.5 (bar)
